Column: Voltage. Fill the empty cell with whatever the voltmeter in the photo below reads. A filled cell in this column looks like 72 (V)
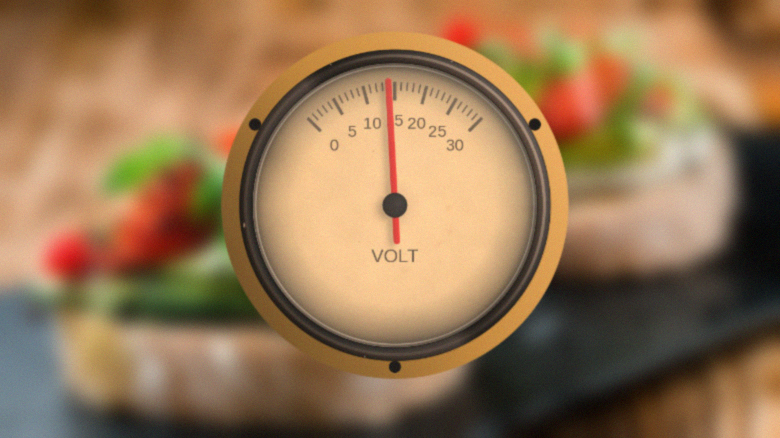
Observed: 14 (V)
